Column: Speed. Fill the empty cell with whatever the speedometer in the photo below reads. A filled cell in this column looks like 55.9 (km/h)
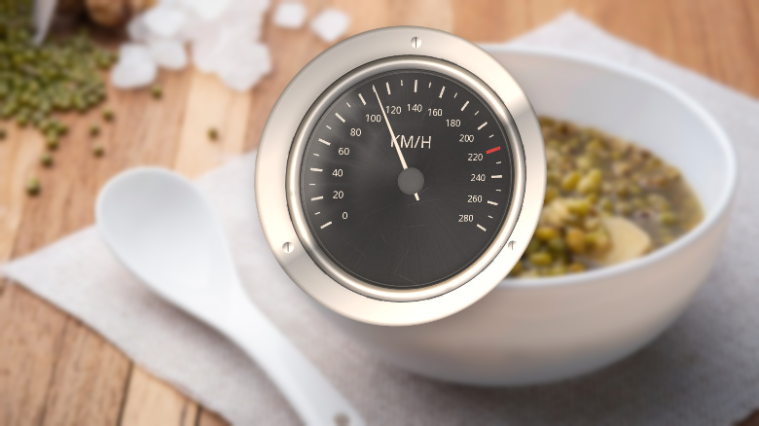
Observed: 110 (km/h)
